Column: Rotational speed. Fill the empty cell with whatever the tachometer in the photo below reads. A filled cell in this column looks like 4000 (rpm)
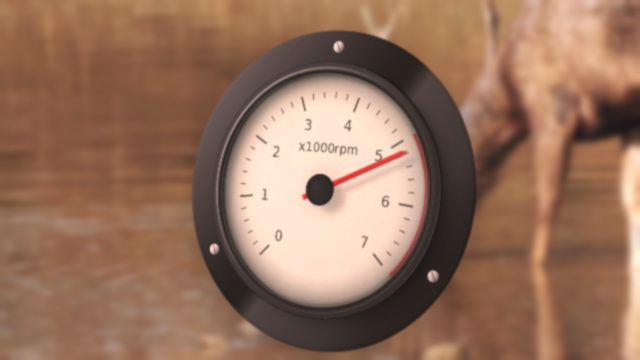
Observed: 5200 (rpm)
